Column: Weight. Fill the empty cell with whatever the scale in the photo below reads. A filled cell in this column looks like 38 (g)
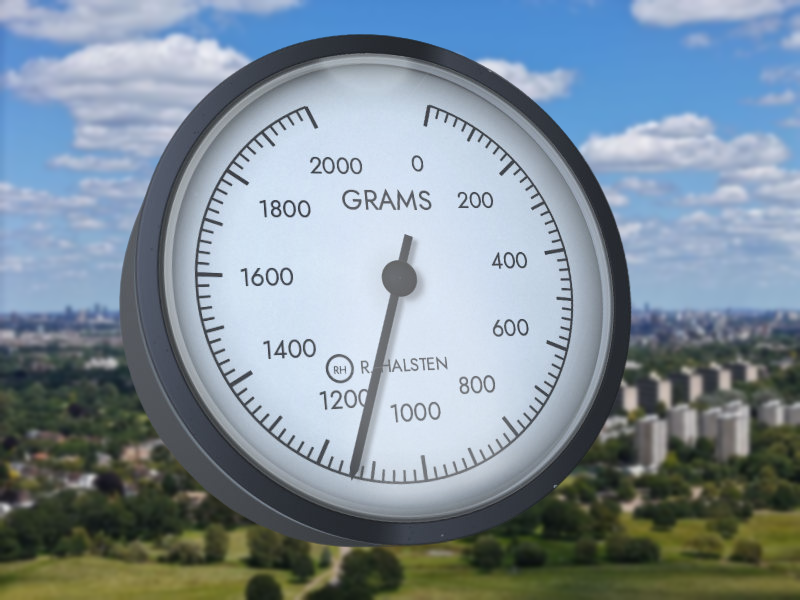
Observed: 1140 (g)
